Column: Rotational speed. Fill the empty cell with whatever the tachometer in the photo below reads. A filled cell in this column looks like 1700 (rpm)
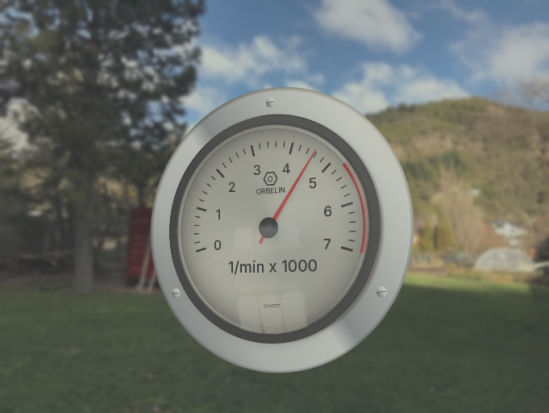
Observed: 4600 (rpm)
